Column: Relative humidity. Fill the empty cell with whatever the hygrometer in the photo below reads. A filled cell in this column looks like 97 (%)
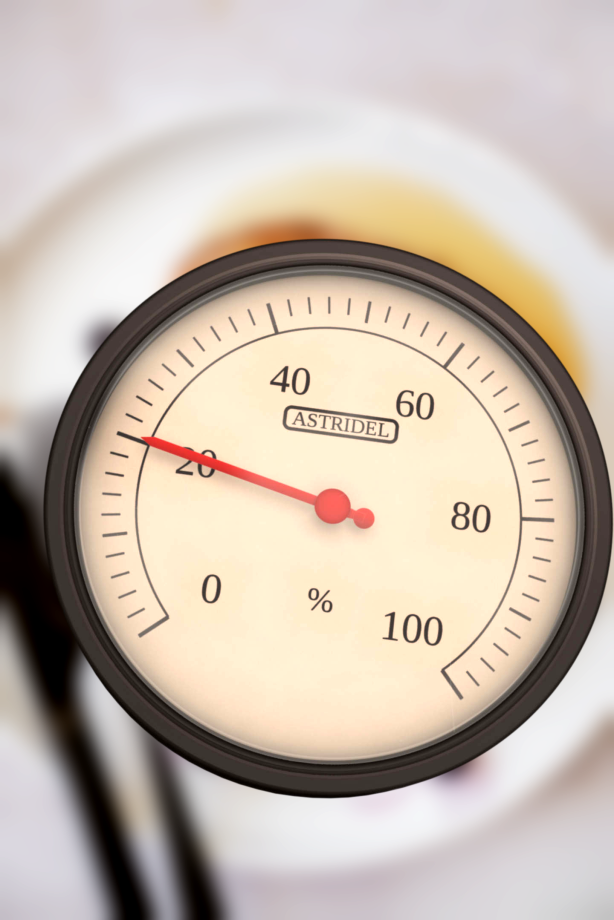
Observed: 20 (%)
